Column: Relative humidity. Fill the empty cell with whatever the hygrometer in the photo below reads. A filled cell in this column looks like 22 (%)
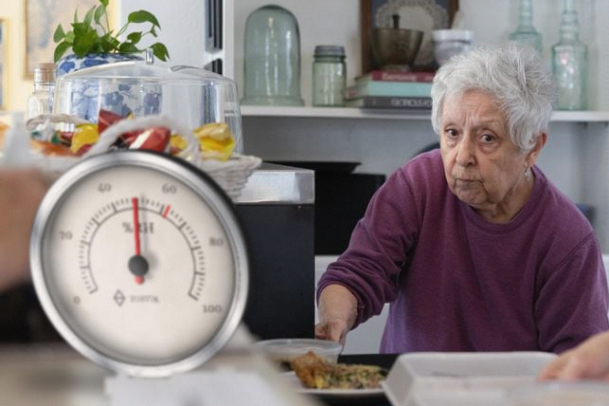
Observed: 50 (%)
